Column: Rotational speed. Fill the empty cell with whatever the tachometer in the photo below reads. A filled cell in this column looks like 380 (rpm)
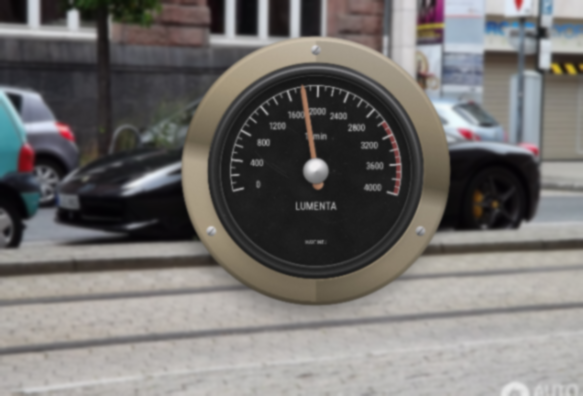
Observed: 1800 (rpm)
